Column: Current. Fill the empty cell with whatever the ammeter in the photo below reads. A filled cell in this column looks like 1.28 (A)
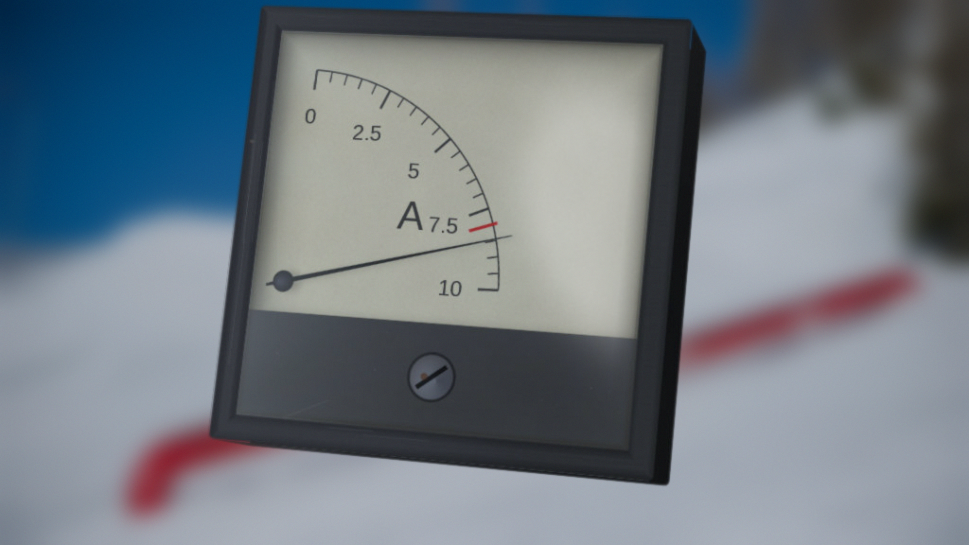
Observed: 8.5 (A)
